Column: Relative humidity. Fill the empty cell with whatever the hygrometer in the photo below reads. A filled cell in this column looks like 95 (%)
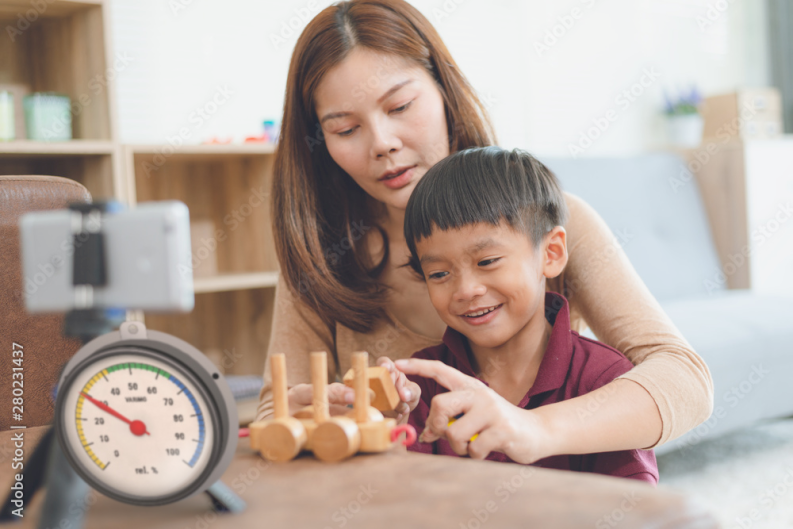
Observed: 30 (%)
